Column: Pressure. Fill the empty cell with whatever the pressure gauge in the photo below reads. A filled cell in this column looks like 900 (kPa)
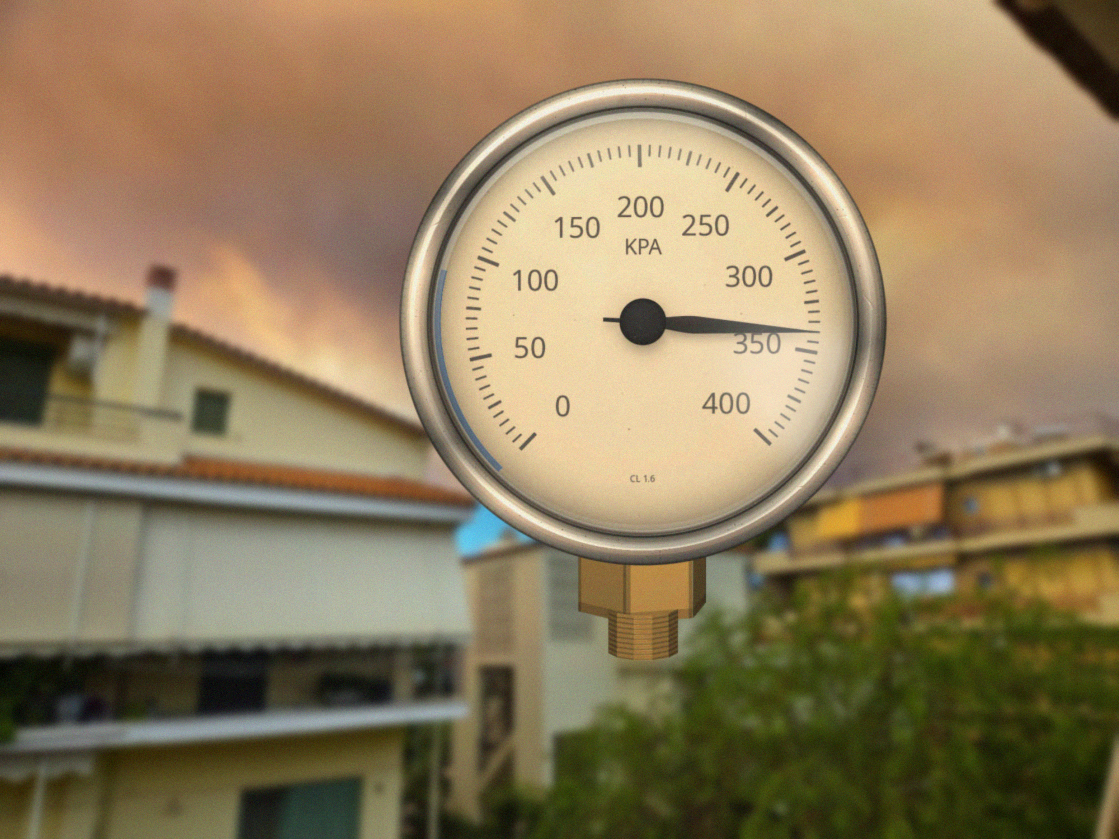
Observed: 340 (kPa)
